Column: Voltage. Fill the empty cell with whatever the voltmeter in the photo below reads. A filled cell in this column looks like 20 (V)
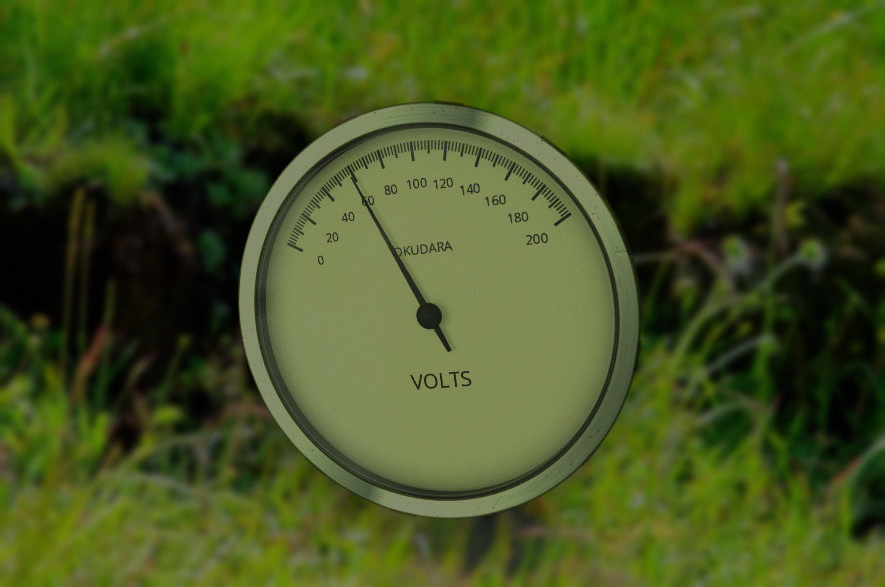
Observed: 60 (V)
